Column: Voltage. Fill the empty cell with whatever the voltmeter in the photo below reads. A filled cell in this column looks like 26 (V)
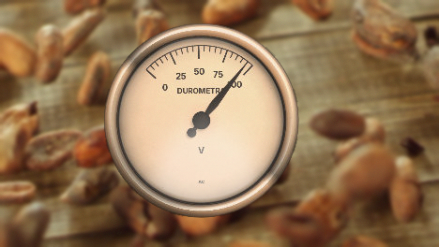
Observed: 95 (V)
